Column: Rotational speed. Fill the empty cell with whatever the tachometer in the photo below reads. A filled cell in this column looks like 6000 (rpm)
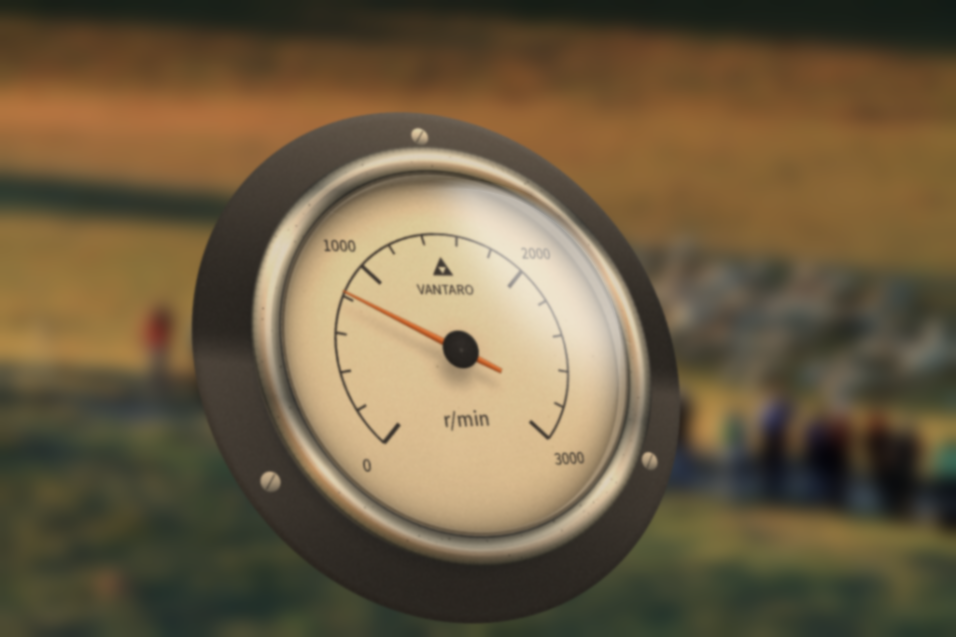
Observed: 800 (rpm)
